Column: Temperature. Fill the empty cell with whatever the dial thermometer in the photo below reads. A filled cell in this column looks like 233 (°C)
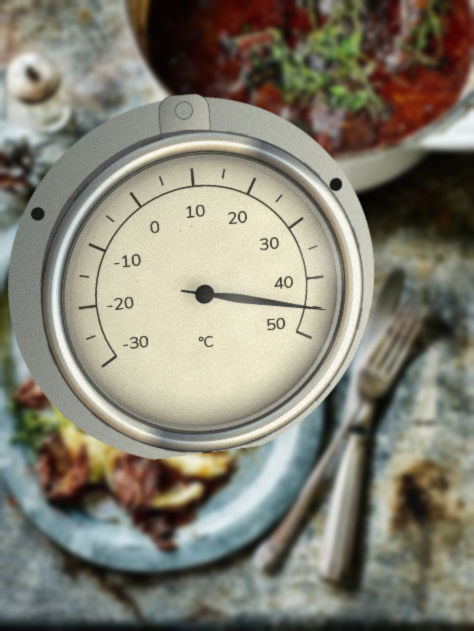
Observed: 45 (°C)
